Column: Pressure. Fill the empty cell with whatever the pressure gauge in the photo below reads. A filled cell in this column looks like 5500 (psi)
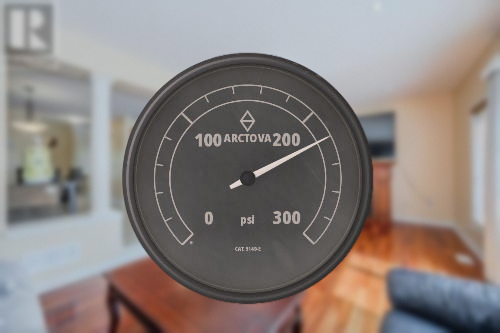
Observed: 220 (psi)
